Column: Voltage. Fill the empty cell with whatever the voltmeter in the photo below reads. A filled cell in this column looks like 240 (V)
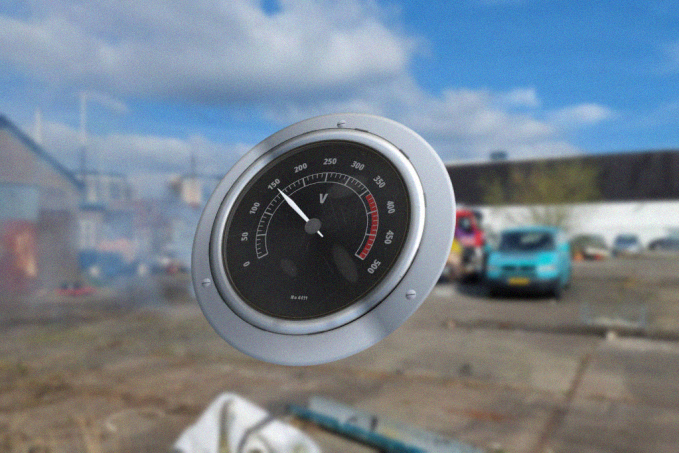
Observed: 150 (V)
